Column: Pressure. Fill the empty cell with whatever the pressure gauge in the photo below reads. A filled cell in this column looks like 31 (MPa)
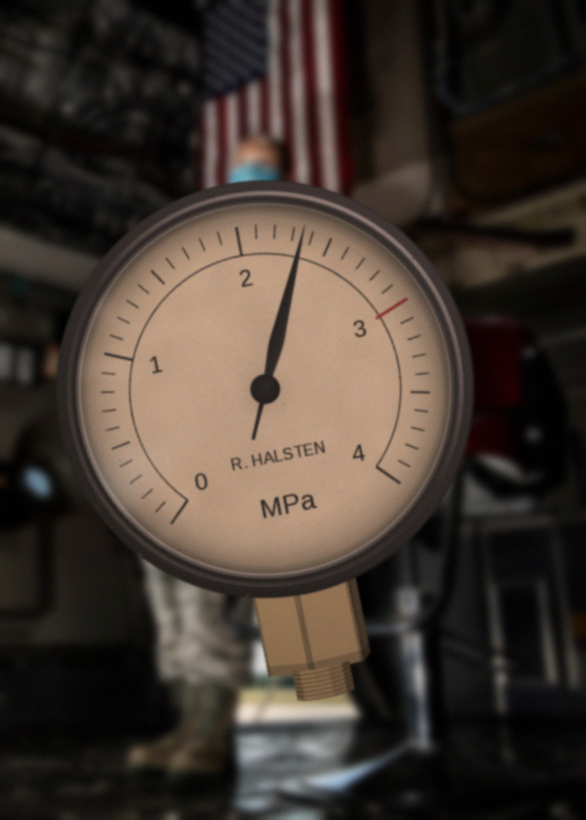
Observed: 2.35 (MPa)
